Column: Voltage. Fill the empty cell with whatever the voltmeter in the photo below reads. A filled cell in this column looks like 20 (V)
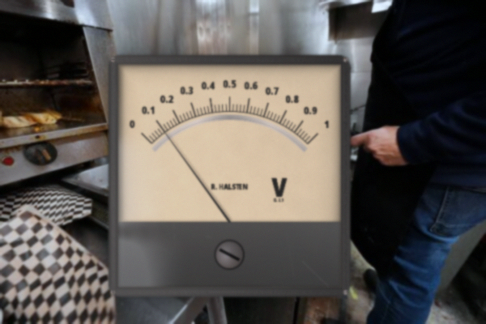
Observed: 0.1 (V)
